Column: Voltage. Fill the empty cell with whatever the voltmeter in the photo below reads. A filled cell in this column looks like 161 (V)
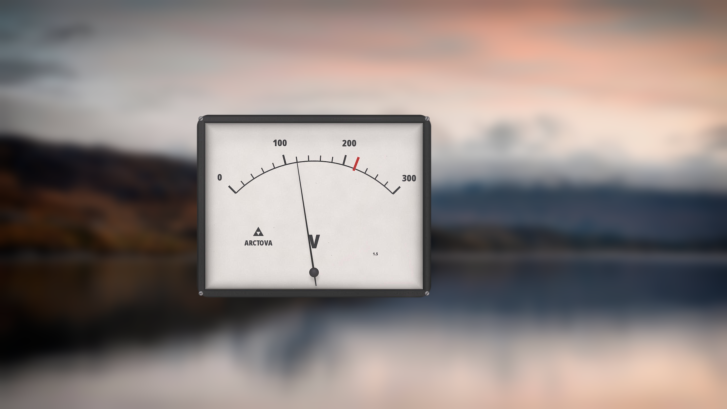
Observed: 120 (V)
